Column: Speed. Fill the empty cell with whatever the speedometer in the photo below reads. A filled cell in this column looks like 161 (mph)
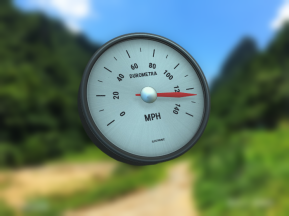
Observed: 125 (mph)
